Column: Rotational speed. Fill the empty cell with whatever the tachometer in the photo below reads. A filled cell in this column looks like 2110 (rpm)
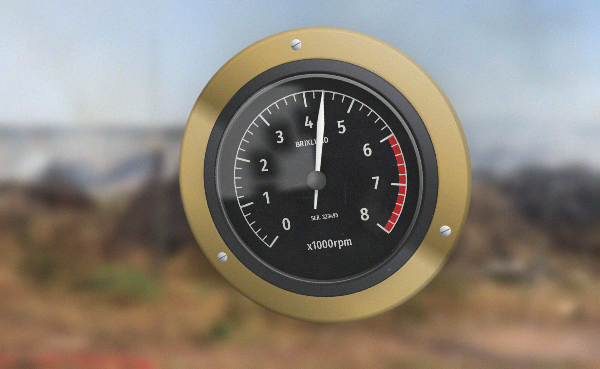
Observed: 4400 (rpm)
